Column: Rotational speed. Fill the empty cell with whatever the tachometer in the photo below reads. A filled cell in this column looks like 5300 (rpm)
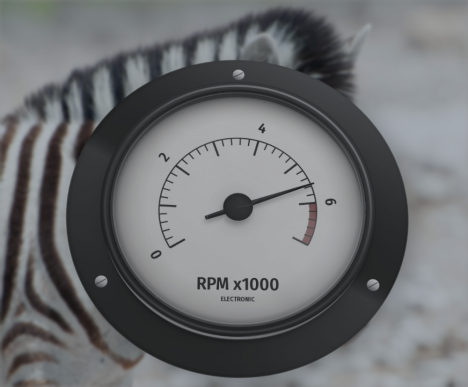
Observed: 5600 (rpm)
